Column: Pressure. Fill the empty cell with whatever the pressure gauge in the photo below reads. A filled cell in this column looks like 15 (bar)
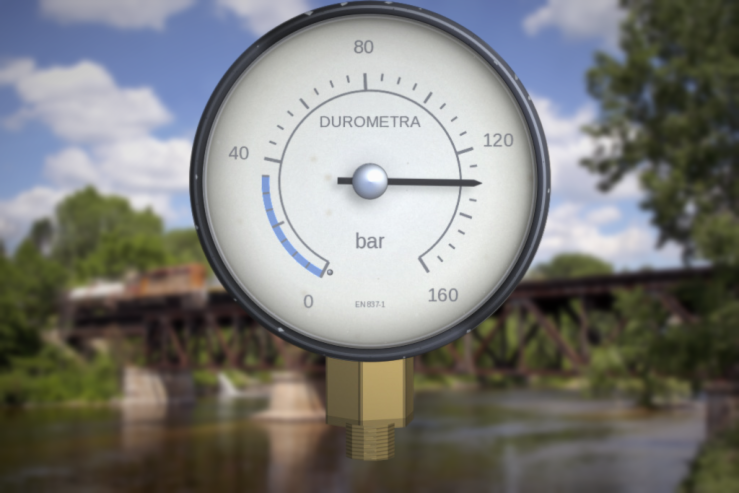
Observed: 130 (bar)
